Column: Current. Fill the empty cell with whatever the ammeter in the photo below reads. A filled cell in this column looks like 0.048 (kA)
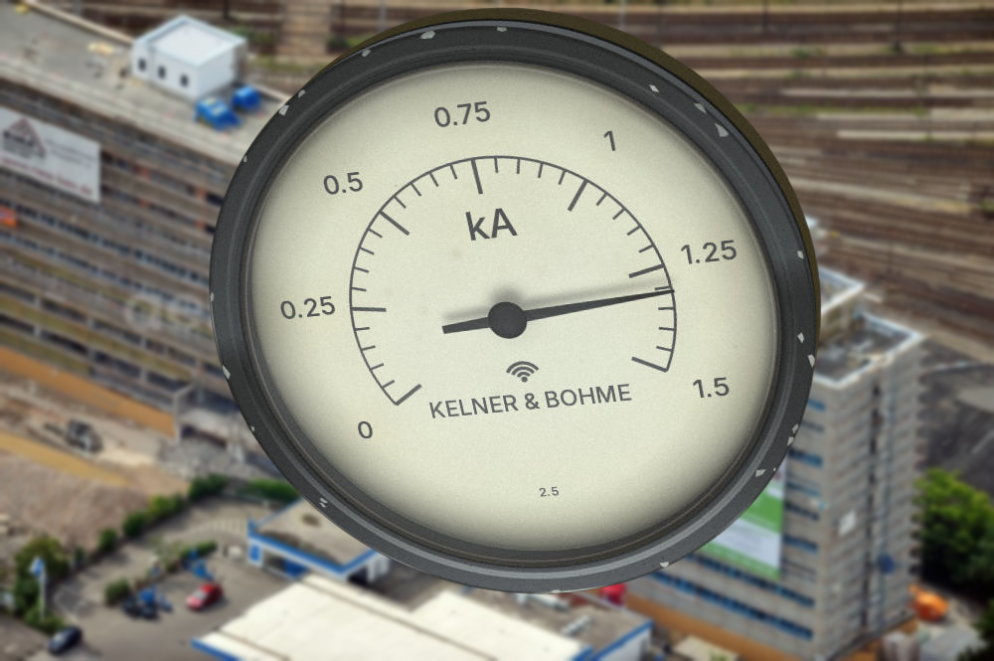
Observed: 1.3 (kA)
